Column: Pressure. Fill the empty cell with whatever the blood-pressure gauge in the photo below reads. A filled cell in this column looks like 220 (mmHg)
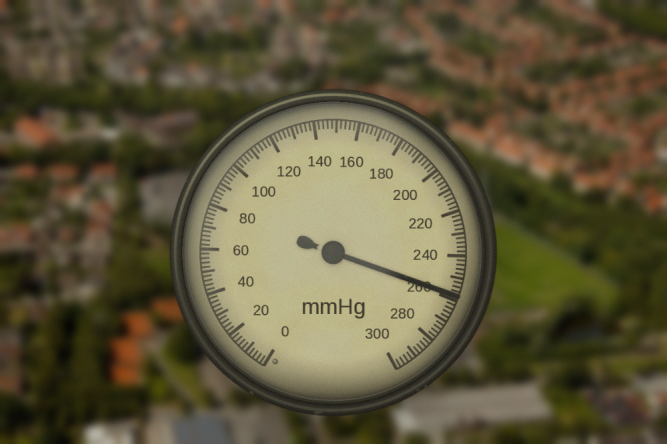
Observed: 258 (mmHg)
